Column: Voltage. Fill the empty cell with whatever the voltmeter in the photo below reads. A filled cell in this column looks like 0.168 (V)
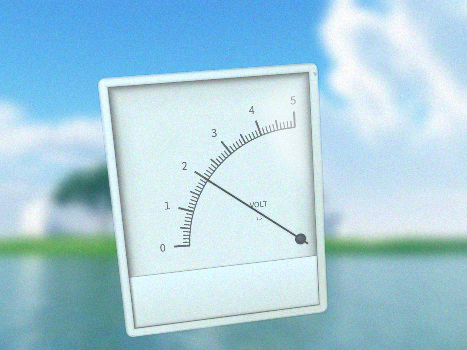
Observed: 2 (V)
